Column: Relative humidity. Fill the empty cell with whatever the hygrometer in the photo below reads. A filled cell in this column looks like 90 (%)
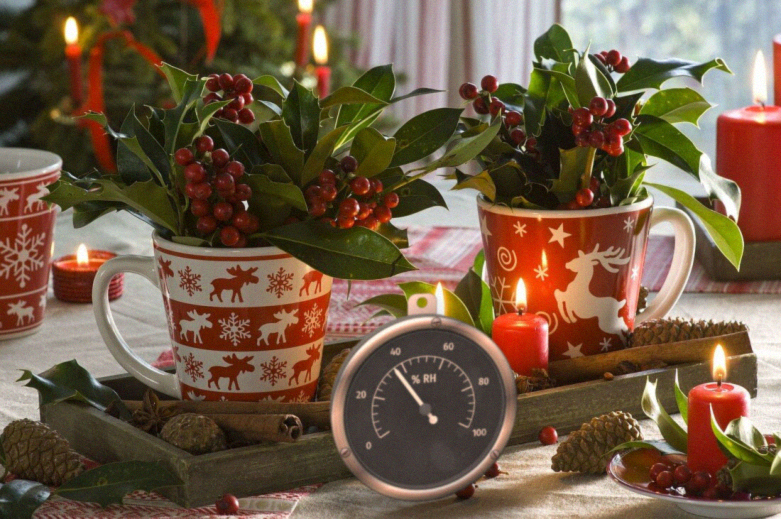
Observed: 36 (%)
